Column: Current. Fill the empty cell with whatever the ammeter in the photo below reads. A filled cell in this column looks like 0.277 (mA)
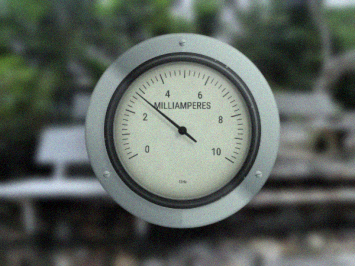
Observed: 2.8 (mA)
